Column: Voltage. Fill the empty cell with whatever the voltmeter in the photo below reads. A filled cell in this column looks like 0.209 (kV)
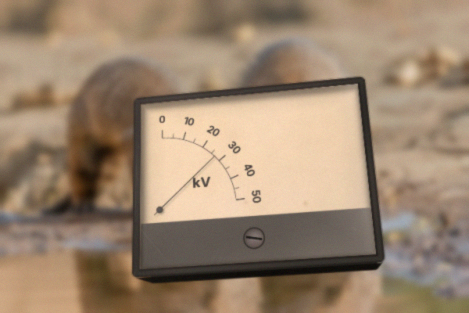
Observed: 27.5 (kV)
